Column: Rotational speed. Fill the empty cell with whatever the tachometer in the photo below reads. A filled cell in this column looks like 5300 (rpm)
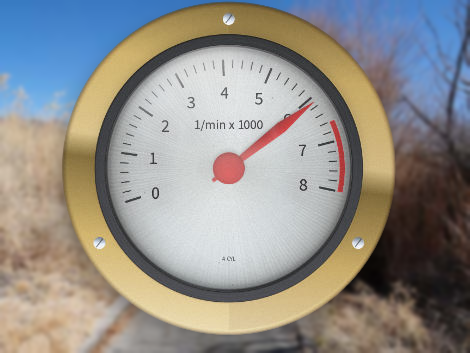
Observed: 6100 (rpm)
